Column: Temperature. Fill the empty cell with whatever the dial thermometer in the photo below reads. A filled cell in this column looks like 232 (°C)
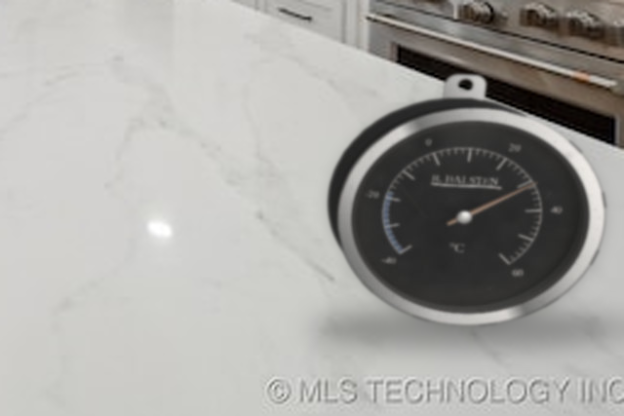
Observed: 30 (°C)
